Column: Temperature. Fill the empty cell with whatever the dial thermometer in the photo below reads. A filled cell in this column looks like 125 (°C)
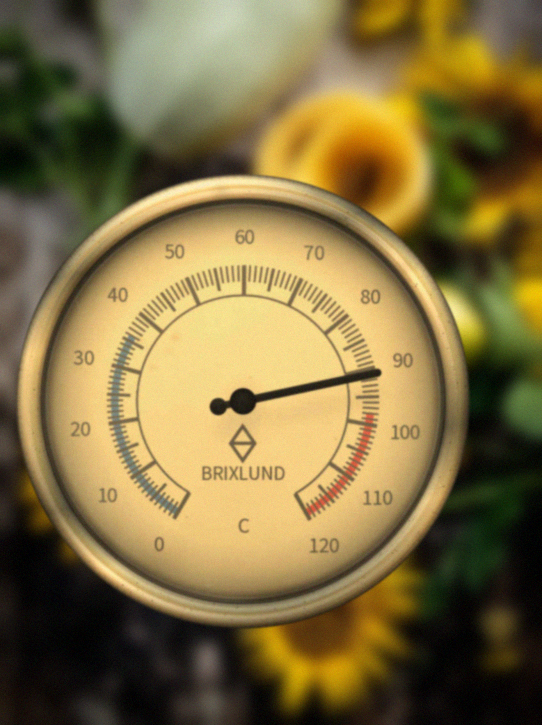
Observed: 91 (°C)
